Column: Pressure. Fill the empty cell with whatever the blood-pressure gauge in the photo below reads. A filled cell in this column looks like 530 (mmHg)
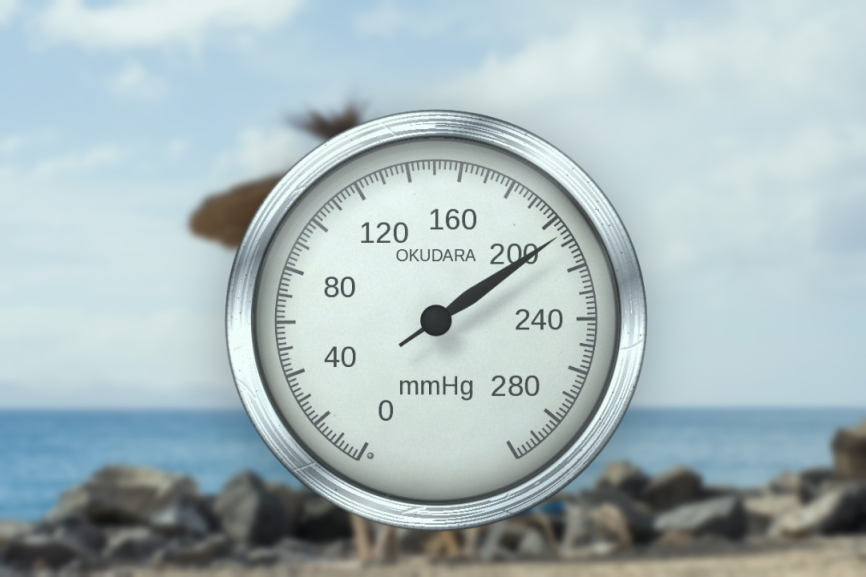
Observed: 206 (mmHg)
